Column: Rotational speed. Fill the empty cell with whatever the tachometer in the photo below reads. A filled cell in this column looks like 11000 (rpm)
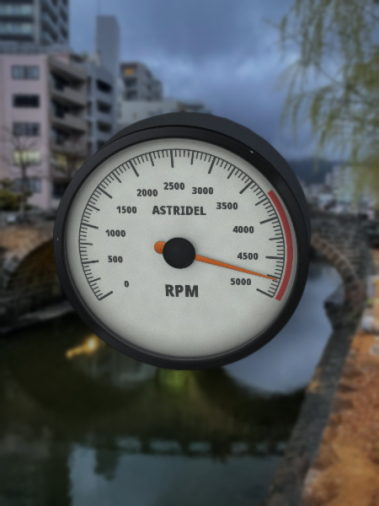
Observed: 4750 (rpm)
